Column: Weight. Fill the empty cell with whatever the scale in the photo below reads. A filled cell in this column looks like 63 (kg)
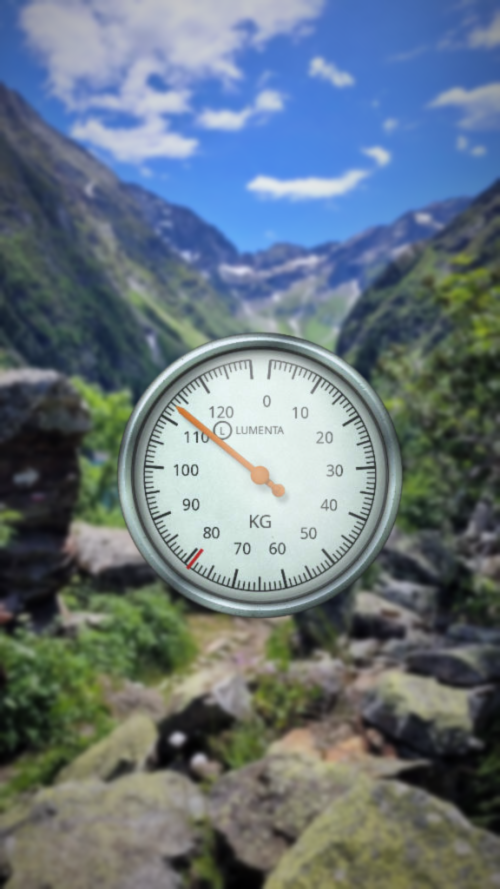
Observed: 113 (kg)
